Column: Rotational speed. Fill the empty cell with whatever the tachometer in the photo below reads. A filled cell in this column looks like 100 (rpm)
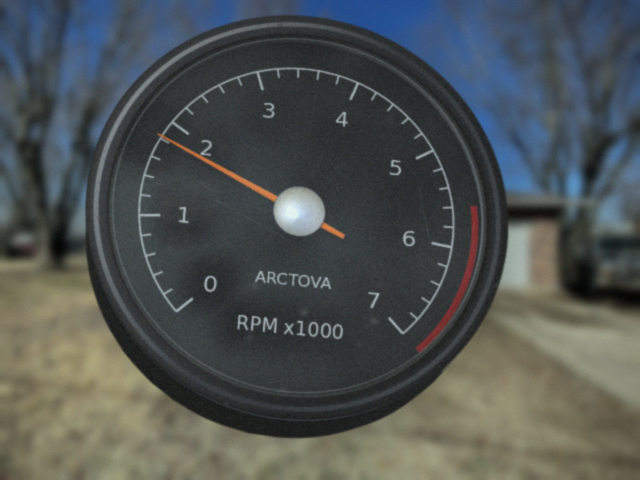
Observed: 1800 (rpm)
